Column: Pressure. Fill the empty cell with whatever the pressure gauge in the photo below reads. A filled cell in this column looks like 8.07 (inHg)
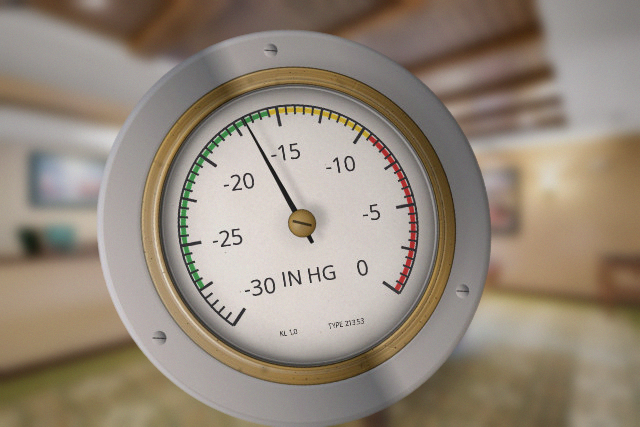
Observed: -17 (inHg)
